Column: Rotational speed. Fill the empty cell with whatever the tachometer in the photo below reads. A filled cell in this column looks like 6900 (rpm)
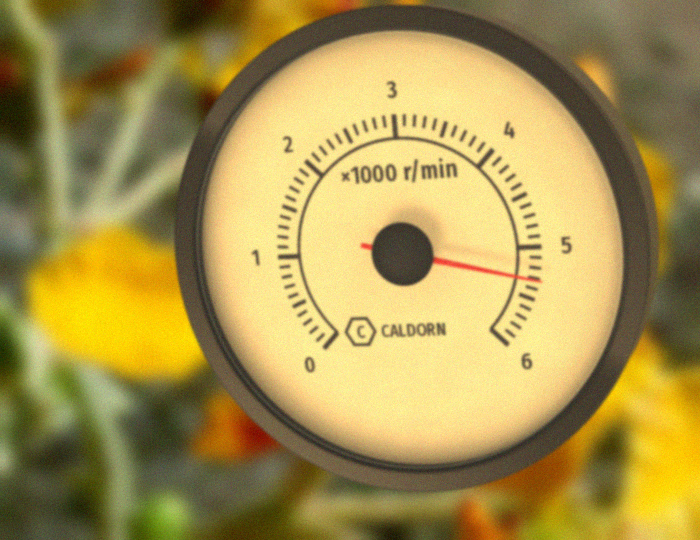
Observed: 5300 (rpm)
